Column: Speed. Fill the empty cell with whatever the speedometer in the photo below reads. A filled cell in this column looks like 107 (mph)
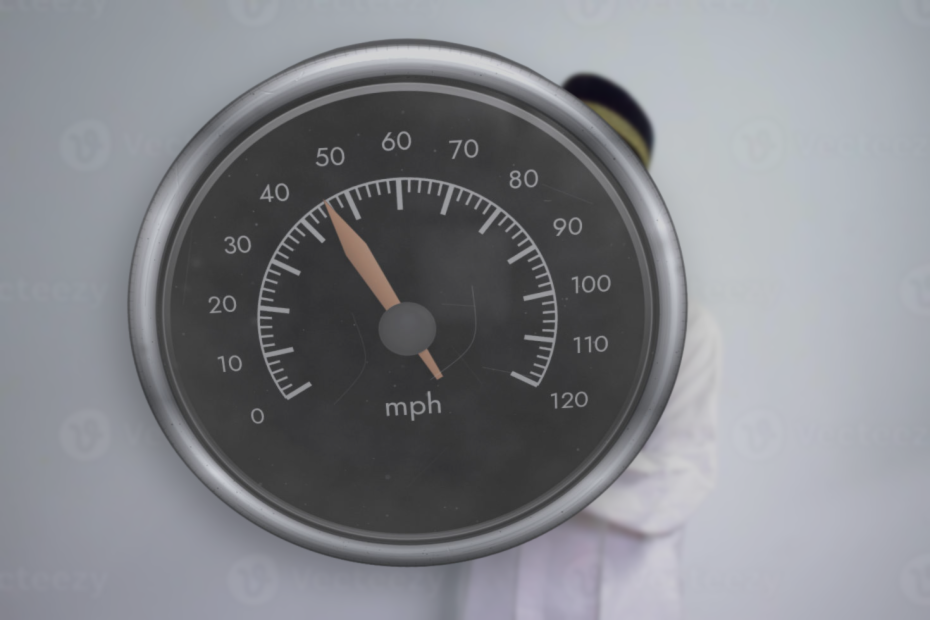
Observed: 46 (mph)
